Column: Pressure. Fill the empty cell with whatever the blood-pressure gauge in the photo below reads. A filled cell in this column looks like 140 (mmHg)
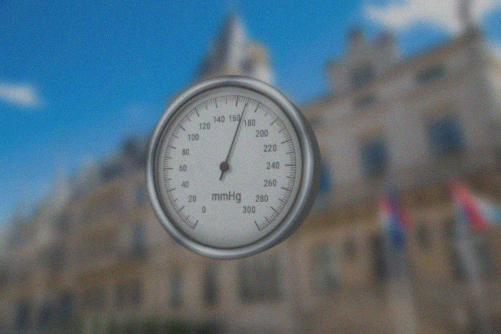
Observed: 170 (mmHg)
